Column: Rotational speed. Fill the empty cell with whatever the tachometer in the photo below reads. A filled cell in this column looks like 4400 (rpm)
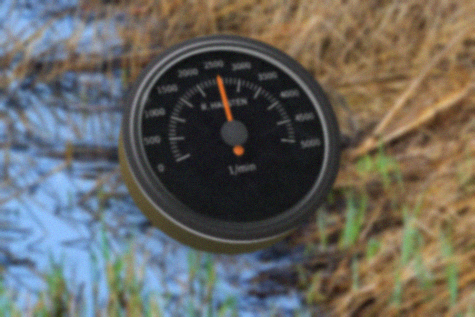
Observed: 2500 (rpm)
